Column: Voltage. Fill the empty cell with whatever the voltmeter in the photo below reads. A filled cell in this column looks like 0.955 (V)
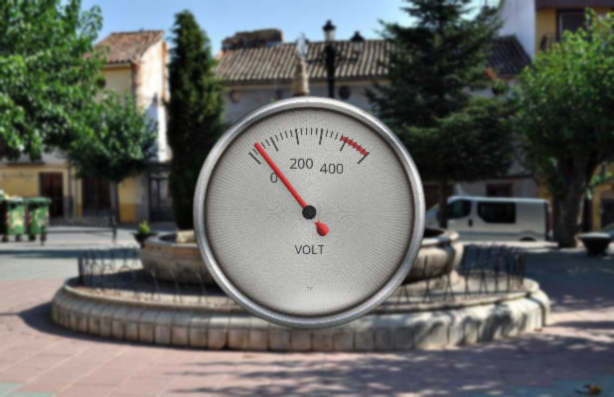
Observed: 40 (V)
